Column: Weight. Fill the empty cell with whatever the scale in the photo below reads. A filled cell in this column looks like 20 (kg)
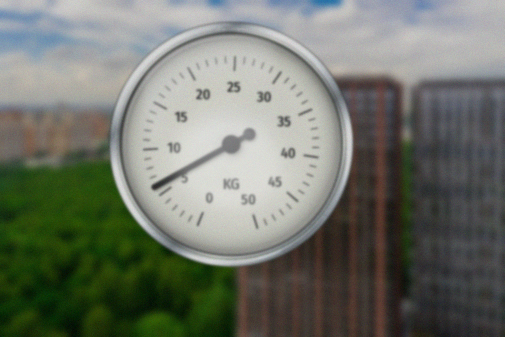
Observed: 6 (kg)
